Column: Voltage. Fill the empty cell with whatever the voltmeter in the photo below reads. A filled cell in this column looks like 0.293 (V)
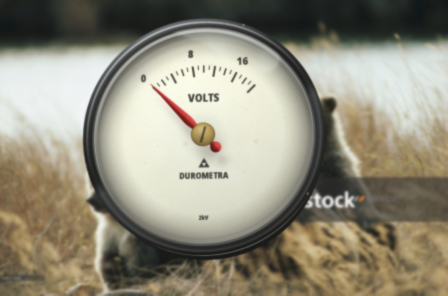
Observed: 0 (V)
